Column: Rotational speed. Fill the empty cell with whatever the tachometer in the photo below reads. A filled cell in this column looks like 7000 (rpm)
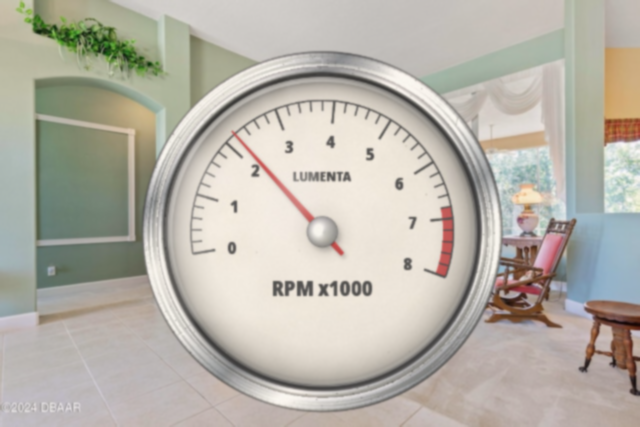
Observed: 2200 (rpm)
